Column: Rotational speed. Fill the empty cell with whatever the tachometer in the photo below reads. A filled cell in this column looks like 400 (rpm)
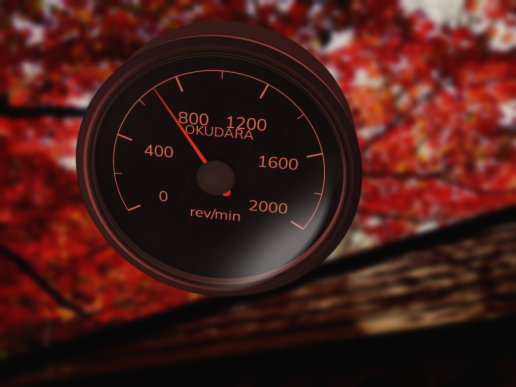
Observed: 700 (rpm)
